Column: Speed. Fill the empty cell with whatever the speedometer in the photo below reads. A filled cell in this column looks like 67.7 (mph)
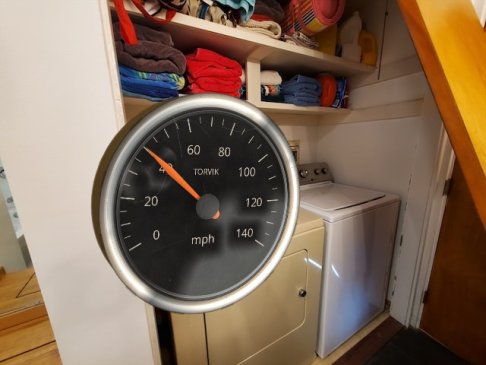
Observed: 40 (mph)
